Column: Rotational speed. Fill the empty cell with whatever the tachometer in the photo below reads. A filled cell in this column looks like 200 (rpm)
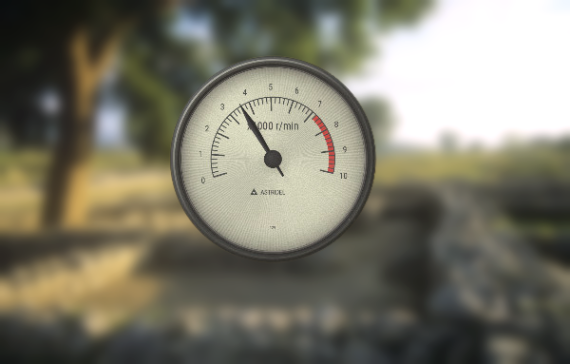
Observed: 3600 (rpm)
